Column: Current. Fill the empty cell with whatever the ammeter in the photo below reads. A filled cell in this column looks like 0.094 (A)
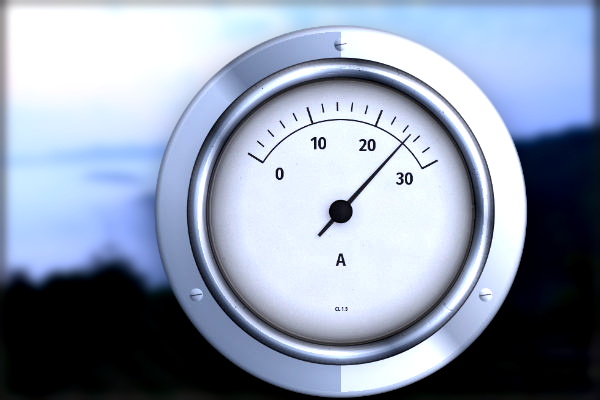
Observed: 25 (A)
